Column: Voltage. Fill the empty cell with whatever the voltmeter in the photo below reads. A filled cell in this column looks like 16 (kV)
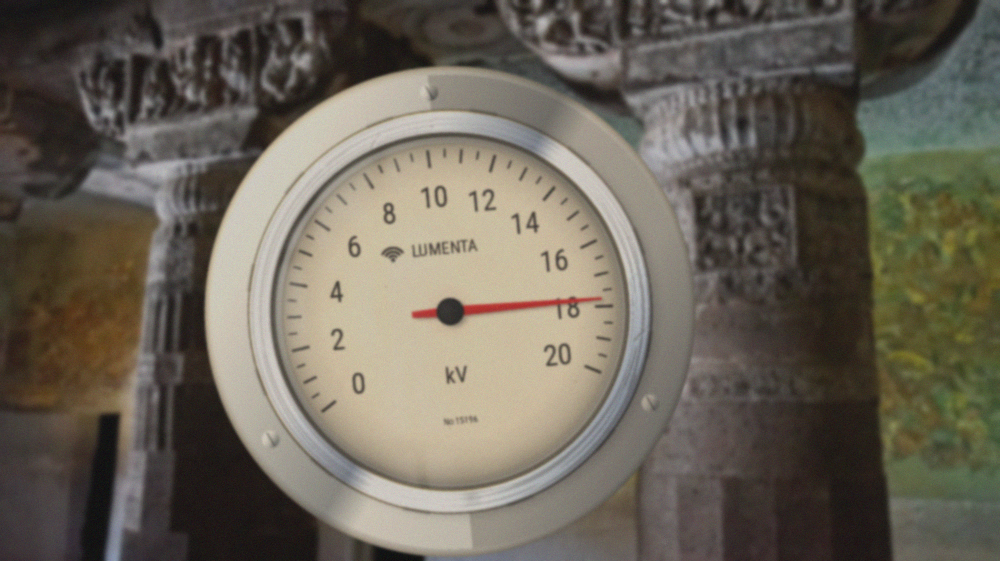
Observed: 17.75 (kV)
